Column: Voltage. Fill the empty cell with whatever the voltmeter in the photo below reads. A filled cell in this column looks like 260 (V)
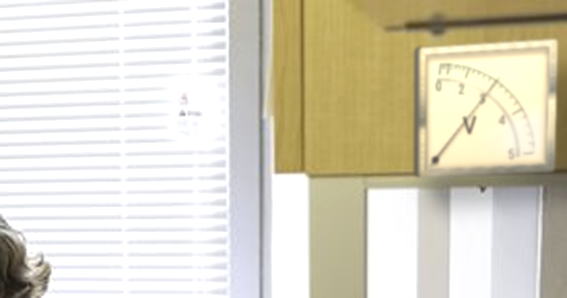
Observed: 3 (V)
